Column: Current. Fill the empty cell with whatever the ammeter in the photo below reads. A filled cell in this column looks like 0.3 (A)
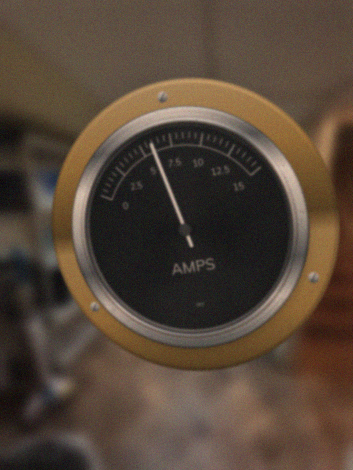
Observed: 6 (A)
